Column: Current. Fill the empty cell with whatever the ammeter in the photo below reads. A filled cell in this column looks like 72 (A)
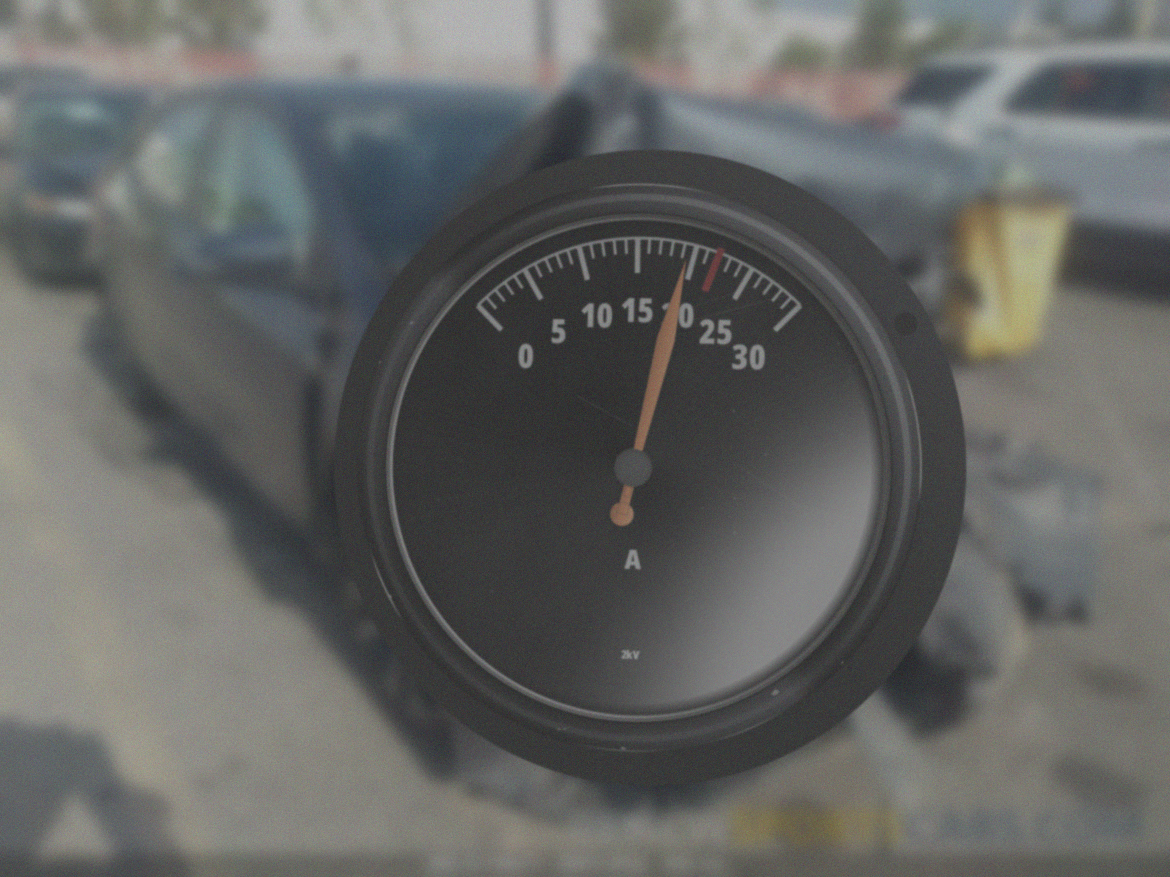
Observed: 19.5 (A)
